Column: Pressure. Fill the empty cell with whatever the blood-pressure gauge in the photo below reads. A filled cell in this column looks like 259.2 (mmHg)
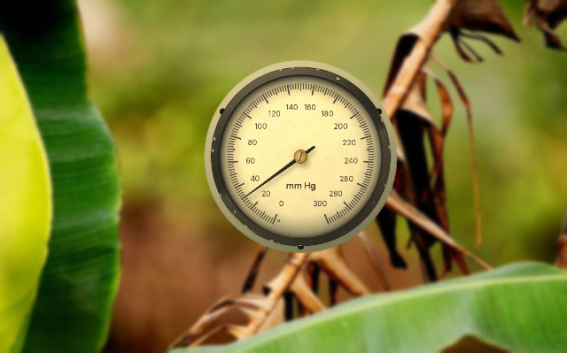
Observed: 30 (mmHg)
